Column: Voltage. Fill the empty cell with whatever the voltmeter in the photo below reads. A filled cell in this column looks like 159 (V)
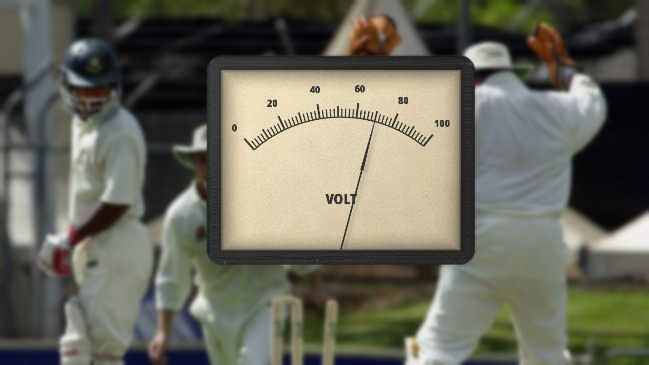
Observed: 70 (V)
